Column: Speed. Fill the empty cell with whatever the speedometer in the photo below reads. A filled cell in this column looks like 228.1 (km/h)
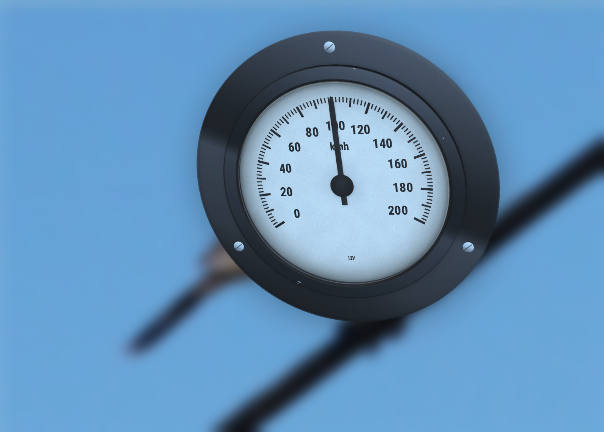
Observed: 100 (km/h)
